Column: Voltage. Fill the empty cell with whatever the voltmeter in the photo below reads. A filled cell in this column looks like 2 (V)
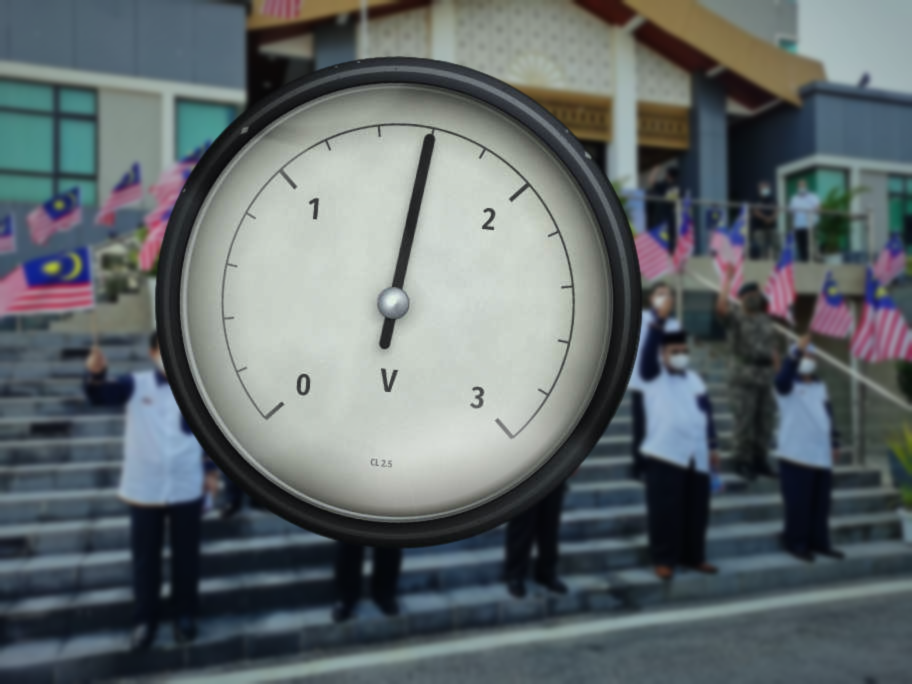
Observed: 1.6 (V)
